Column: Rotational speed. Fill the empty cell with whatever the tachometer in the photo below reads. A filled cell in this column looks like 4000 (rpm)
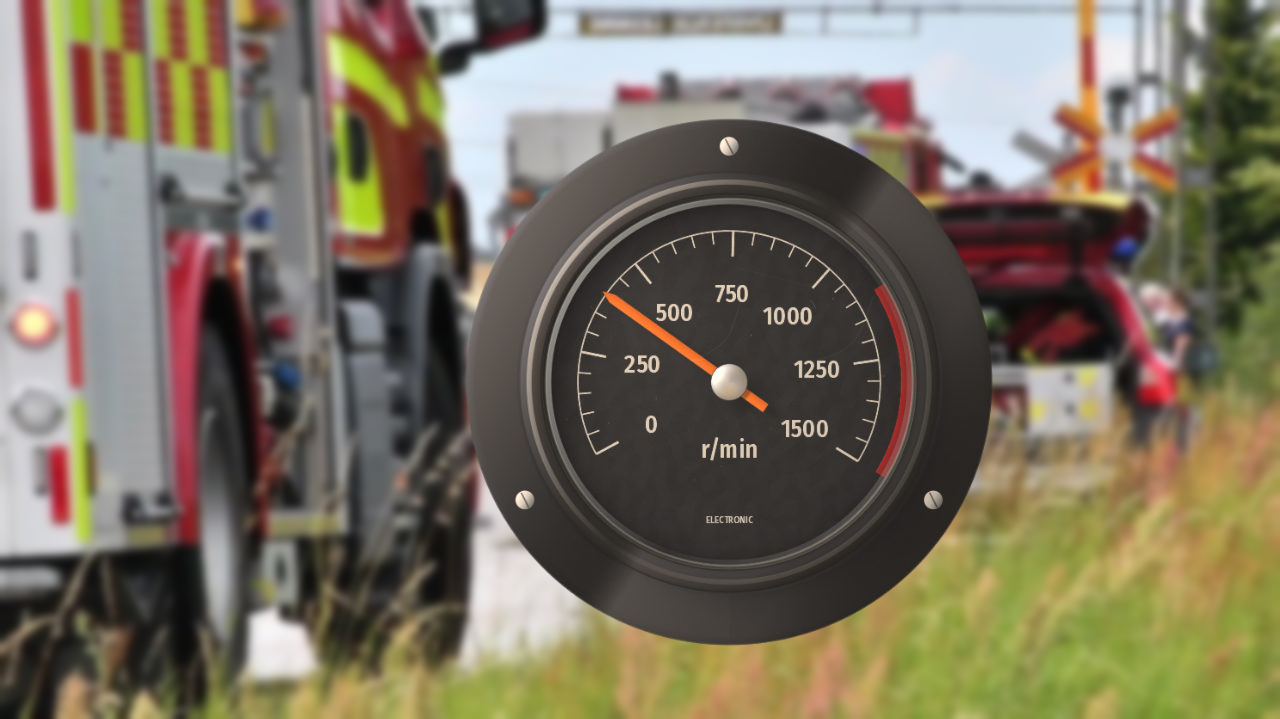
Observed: 400 (rpm)
